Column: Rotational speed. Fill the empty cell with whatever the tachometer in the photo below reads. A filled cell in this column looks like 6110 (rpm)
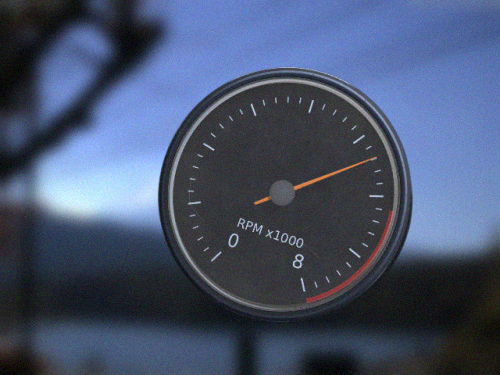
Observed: 5400 (rpm)
